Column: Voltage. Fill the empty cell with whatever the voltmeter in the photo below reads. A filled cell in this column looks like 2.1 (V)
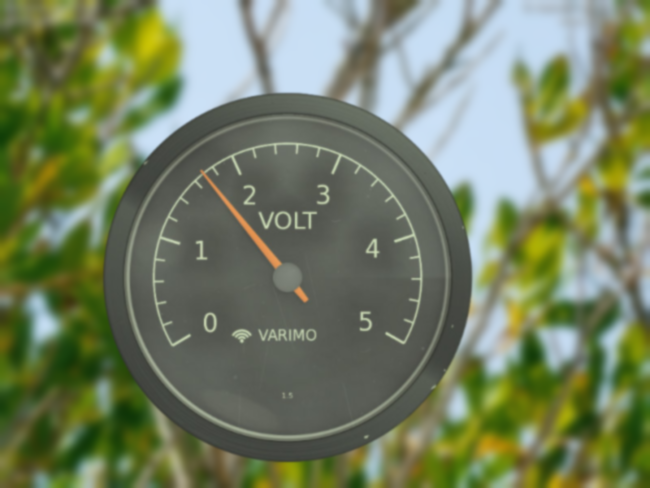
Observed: 1.7 (V)
